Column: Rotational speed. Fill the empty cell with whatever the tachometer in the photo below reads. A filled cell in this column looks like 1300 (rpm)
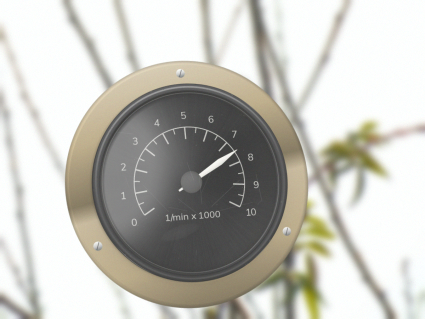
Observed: 7500 (rpm)
